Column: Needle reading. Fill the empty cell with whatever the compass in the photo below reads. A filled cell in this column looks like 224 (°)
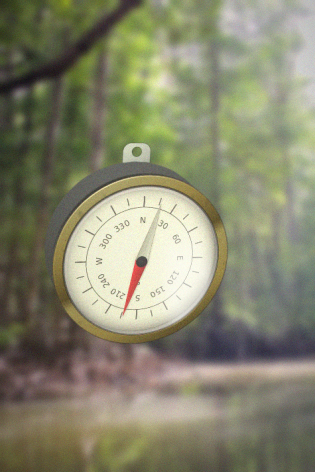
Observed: 195 (°)
